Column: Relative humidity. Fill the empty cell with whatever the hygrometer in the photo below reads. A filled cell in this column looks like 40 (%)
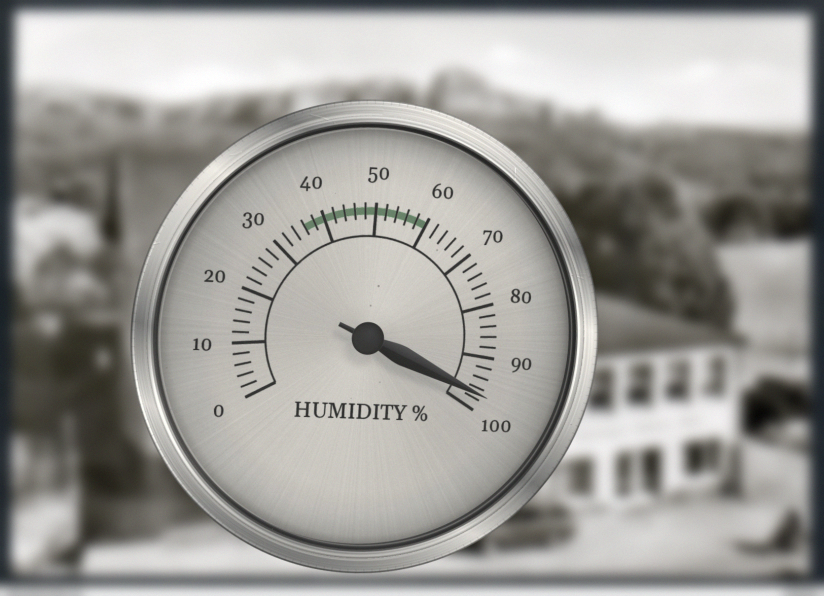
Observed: 97 (%)
